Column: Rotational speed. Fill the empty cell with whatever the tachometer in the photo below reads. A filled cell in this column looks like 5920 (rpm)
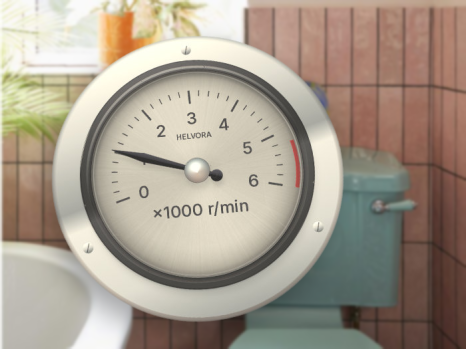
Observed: 1000 (rpm)
